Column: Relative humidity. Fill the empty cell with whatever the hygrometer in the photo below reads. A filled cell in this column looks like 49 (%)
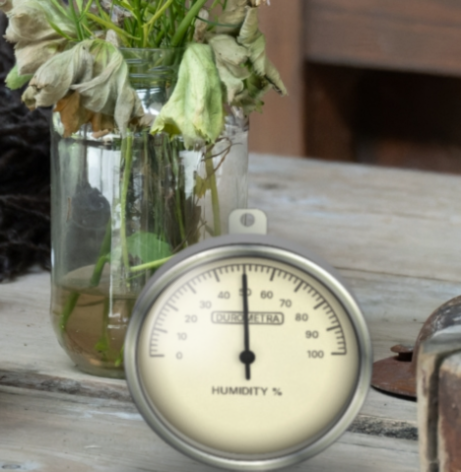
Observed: 50 (%)
